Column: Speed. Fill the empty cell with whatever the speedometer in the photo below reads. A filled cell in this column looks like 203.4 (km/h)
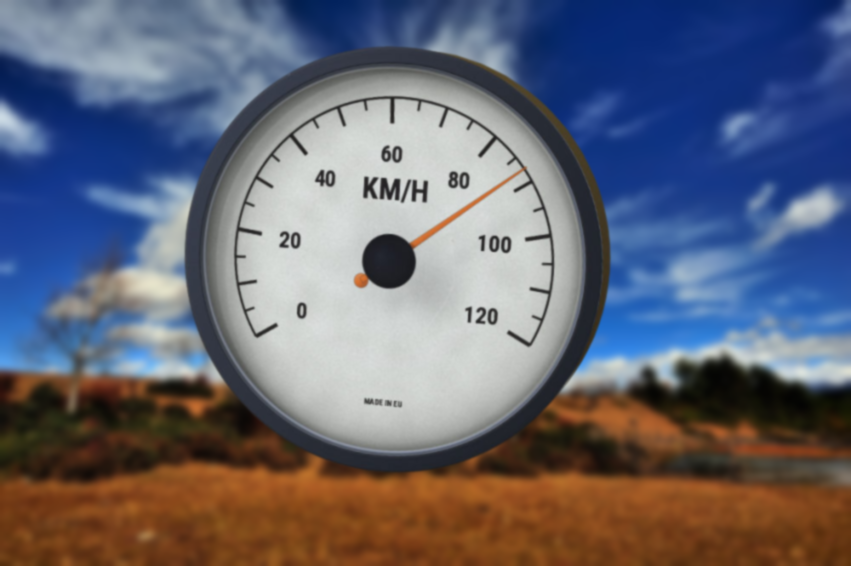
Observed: 87.5 (km/h)
